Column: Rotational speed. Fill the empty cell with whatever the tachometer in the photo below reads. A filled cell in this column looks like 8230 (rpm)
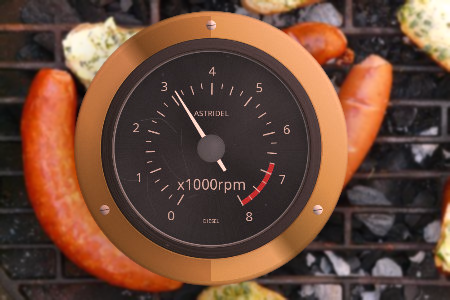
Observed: 3125 (rpm)
